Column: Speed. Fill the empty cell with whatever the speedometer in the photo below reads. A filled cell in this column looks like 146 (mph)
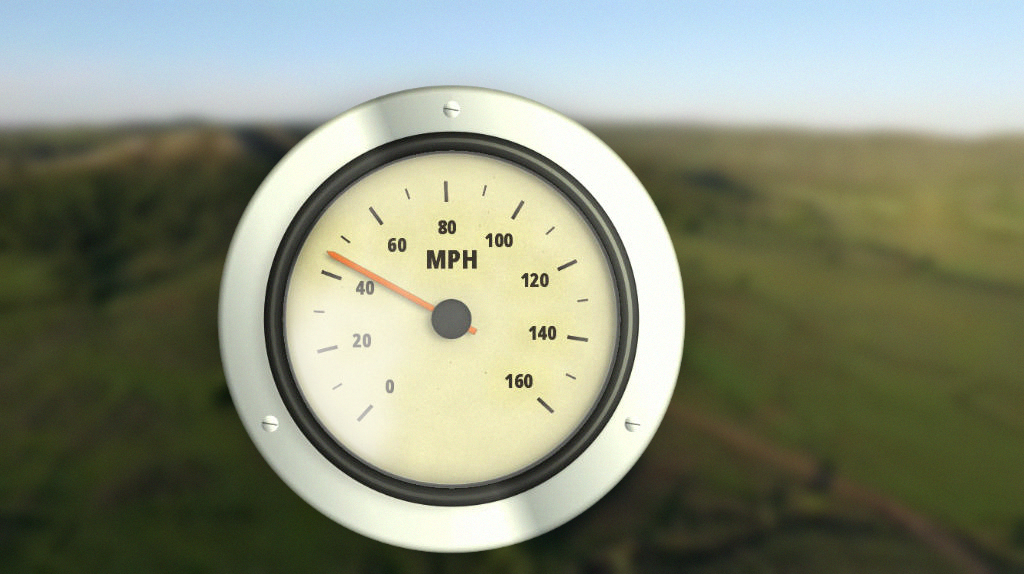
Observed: 45 (mph)
